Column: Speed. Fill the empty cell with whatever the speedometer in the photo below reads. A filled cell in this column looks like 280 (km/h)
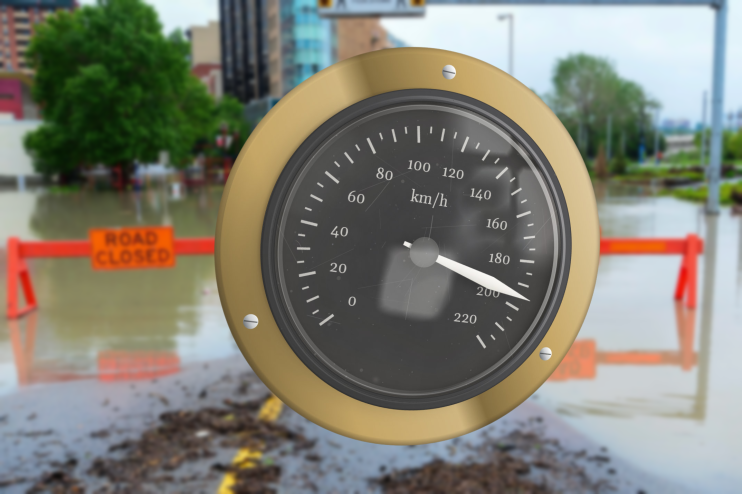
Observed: 195 (km/h)
